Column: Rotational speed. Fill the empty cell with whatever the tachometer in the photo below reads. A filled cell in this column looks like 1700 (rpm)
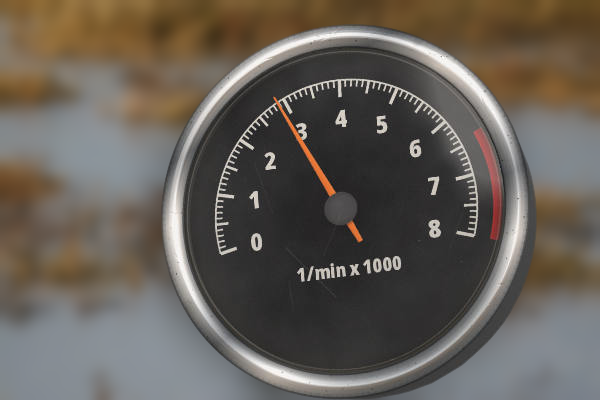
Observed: 2900 (rpm)
